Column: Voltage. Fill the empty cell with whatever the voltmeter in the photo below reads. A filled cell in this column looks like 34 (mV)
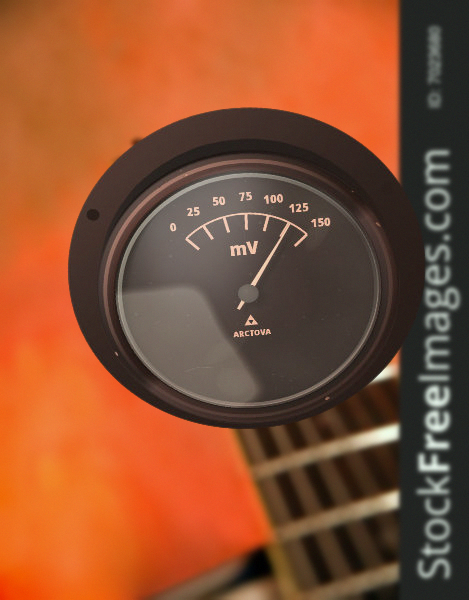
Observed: 125 (mV)
